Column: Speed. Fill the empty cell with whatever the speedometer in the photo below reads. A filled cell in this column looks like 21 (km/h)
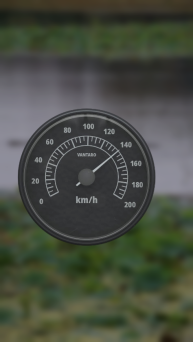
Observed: 140 (km/h)
